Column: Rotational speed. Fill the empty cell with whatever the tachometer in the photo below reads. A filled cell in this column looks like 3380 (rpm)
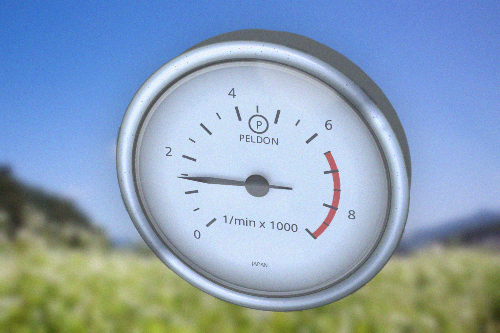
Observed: 1500 (rpm)
